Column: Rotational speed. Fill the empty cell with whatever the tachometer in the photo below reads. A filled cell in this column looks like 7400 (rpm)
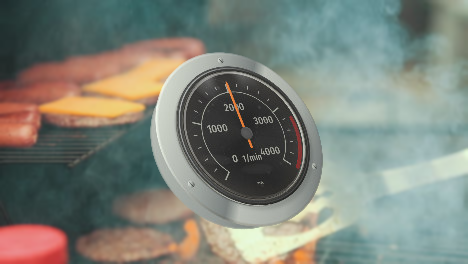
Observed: 2000 (rpm)
